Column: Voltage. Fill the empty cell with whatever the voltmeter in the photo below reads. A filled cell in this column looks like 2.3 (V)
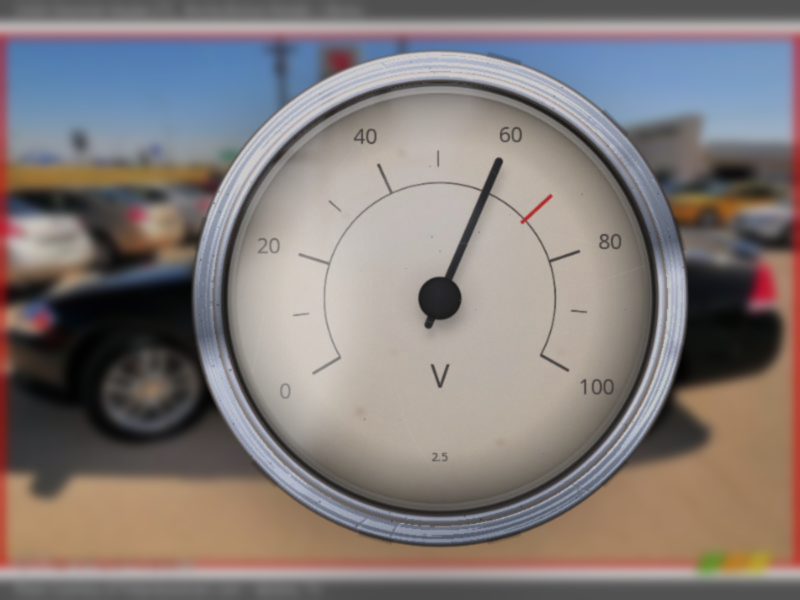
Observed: 60 (V)
